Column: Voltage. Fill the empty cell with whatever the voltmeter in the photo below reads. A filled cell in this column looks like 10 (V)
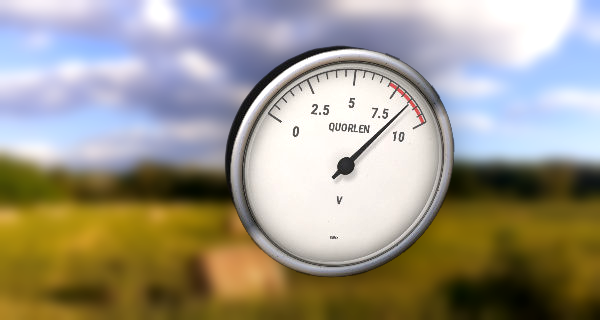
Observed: 8.5 (V)
